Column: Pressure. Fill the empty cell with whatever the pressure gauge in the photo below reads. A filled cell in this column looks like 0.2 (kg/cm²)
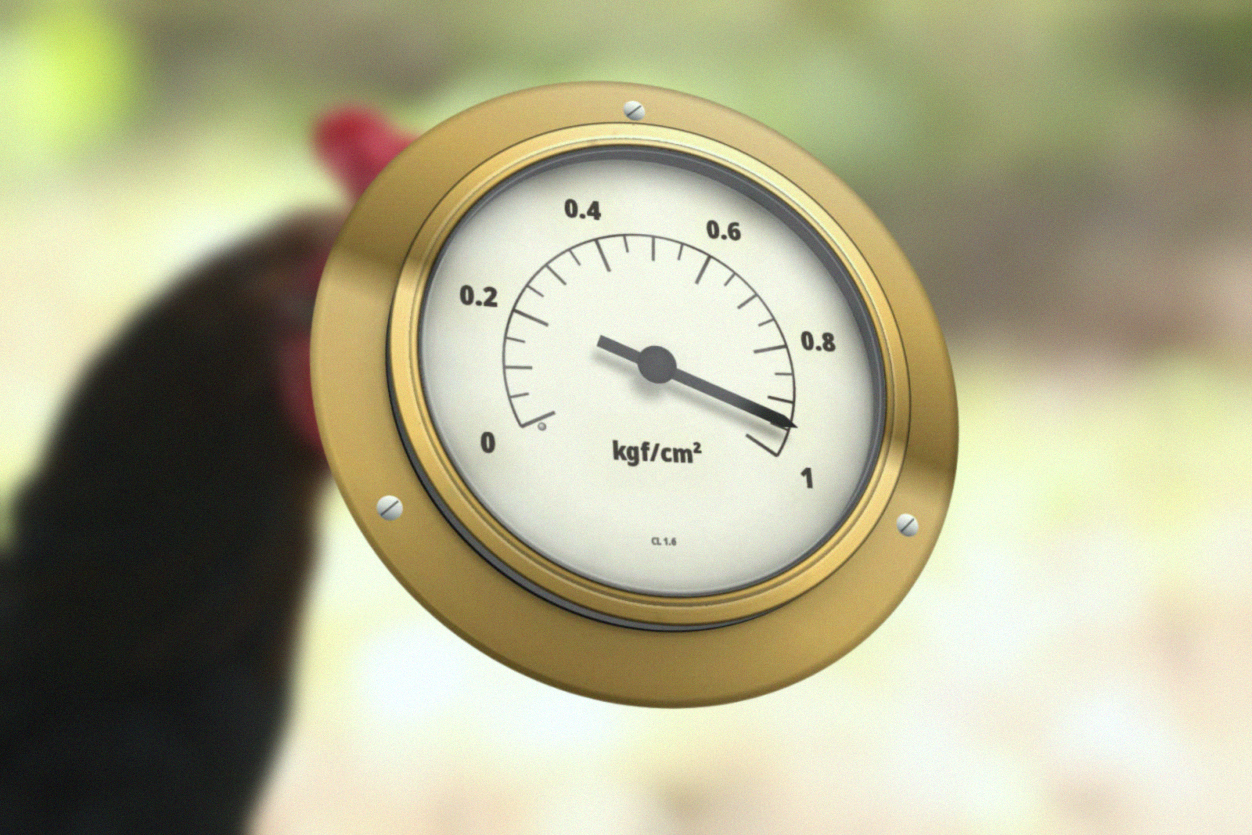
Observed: 0.95 (kg/cm²)
